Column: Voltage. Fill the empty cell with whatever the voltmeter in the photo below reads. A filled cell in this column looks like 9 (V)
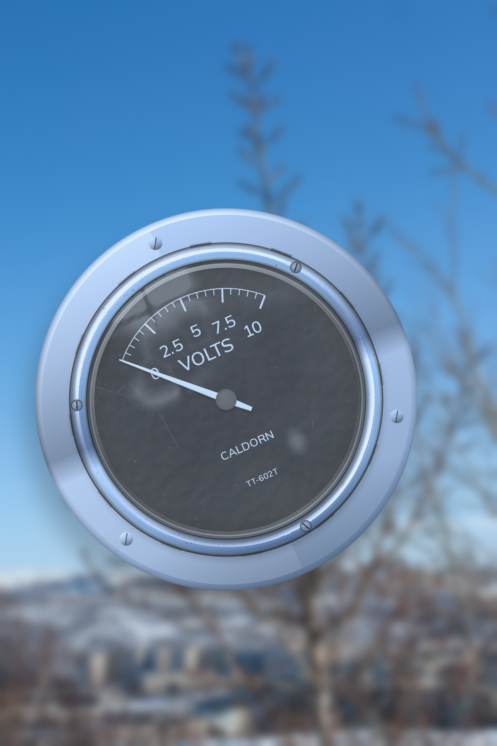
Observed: 0 (V)
